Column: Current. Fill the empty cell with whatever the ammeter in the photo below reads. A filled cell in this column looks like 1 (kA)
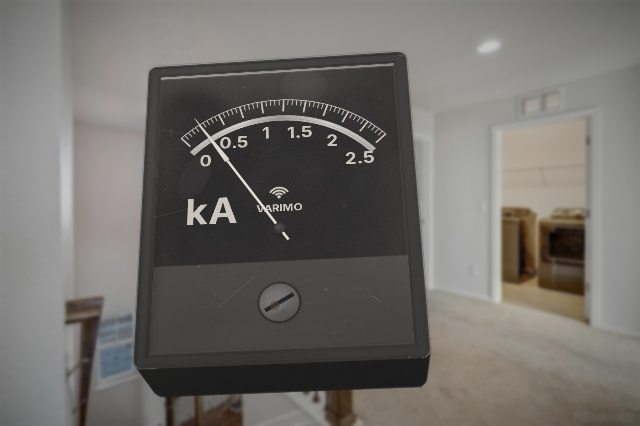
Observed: 0.25 (kA)
